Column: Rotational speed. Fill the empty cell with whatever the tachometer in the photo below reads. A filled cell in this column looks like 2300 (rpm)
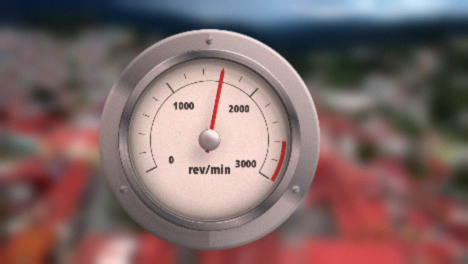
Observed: 1600 (rpm)
